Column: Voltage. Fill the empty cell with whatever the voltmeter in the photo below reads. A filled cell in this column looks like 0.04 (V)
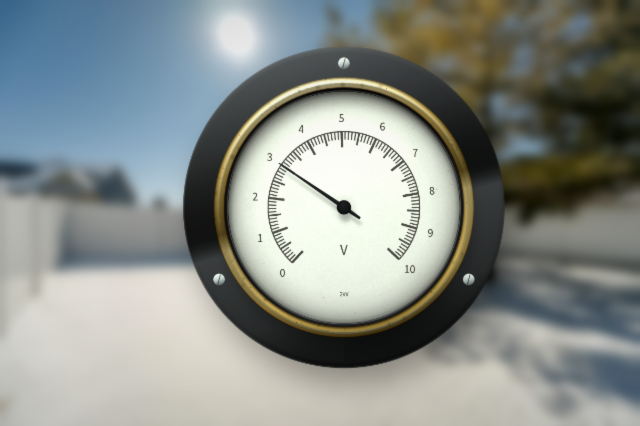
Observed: 3 (V)
